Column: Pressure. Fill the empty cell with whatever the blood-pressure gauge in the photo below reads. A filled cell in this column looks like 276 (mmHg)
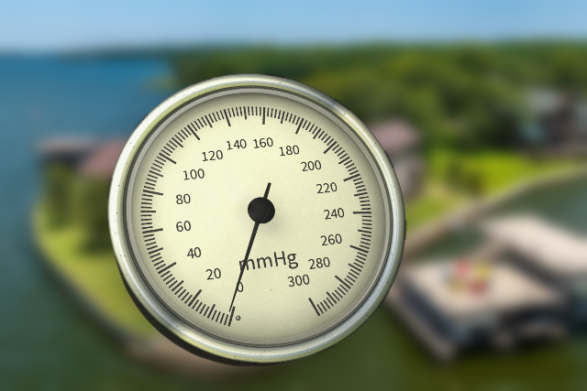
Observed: 2 (mmHg)
